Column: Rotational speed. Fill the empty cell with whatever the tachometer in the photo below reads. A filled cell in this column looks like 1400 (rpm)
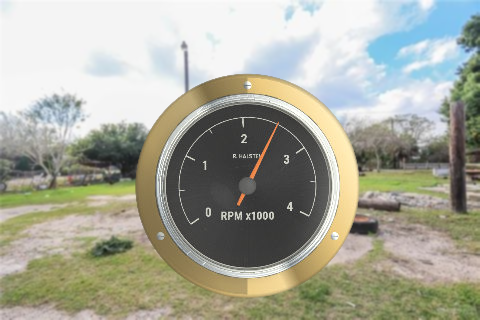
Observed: 2500 (rpm)
